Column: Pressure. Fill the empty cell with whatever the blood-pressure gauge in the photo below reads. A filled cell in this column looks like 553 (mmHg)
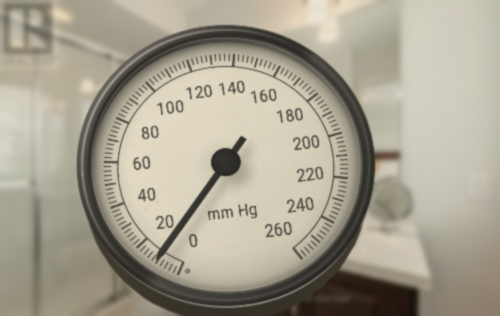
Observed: 10 (mmHg)
